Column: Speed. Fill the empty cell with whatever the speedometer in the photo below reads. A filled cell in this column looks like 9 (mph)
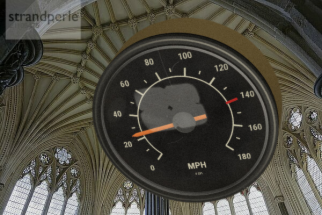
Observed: 25 (mph)
